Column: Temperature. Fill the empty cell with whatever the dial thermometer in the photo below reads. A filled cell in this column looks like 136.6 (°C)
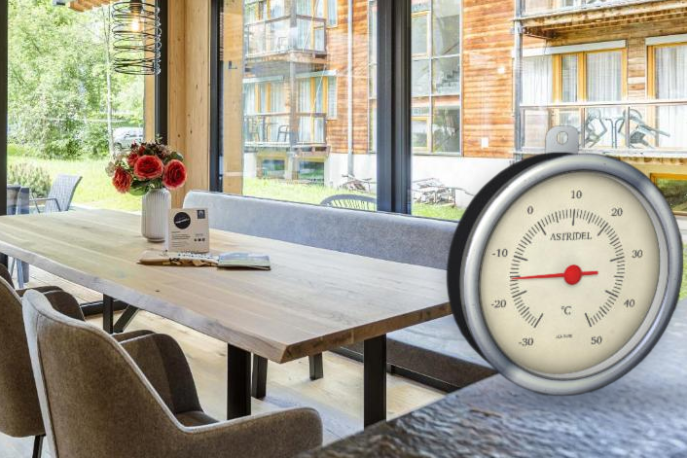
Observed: -15 (°C)
